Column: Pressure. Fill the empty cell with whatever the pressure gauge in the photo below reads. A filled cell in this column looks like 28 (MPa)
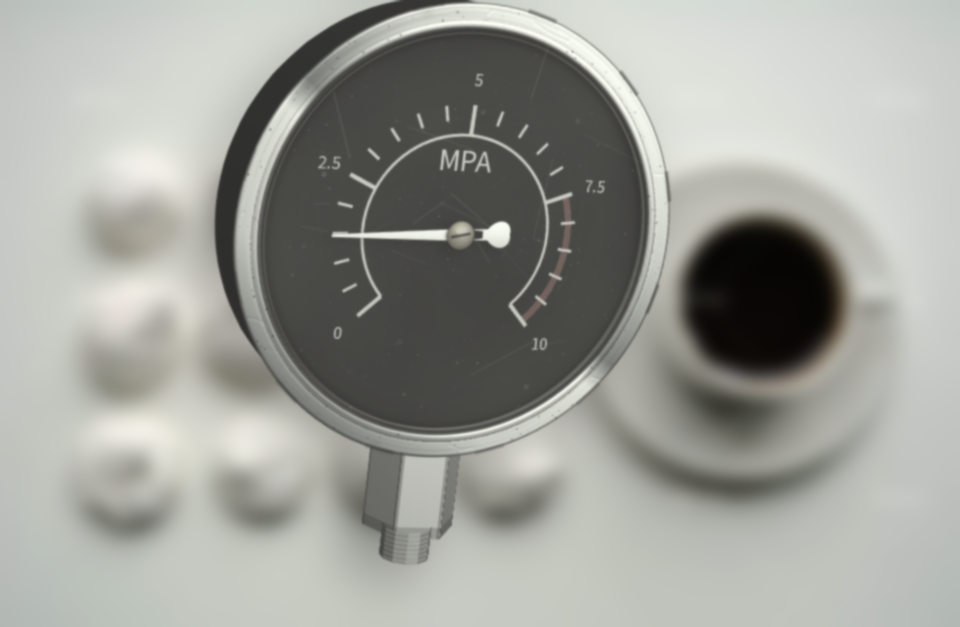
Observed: 1.5 (MPa)
